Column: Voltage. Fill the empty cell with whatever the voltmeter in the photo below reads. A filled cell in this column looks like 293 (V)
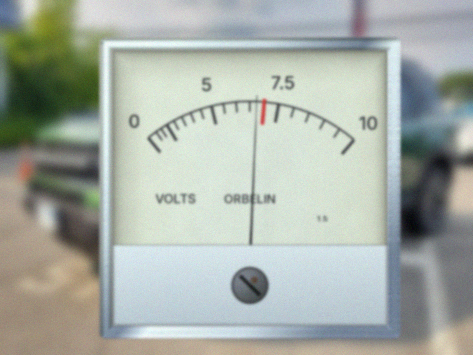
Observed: 6.75 (V)
